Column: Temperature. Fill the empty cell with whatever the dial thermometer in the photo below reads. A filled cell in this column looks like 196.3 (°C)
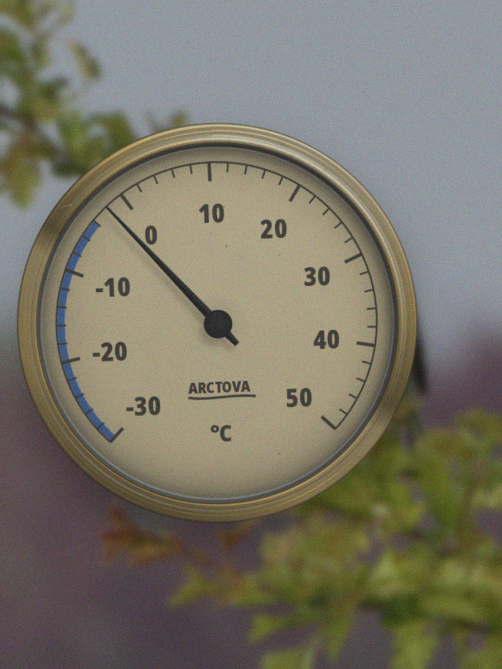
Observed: -2 (°C)
